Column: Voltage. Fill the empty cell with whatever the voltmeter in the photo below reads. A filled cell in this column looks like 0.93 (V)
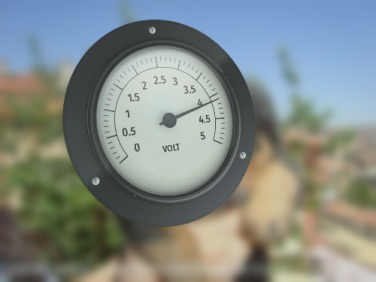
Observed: 4.1 (V)
